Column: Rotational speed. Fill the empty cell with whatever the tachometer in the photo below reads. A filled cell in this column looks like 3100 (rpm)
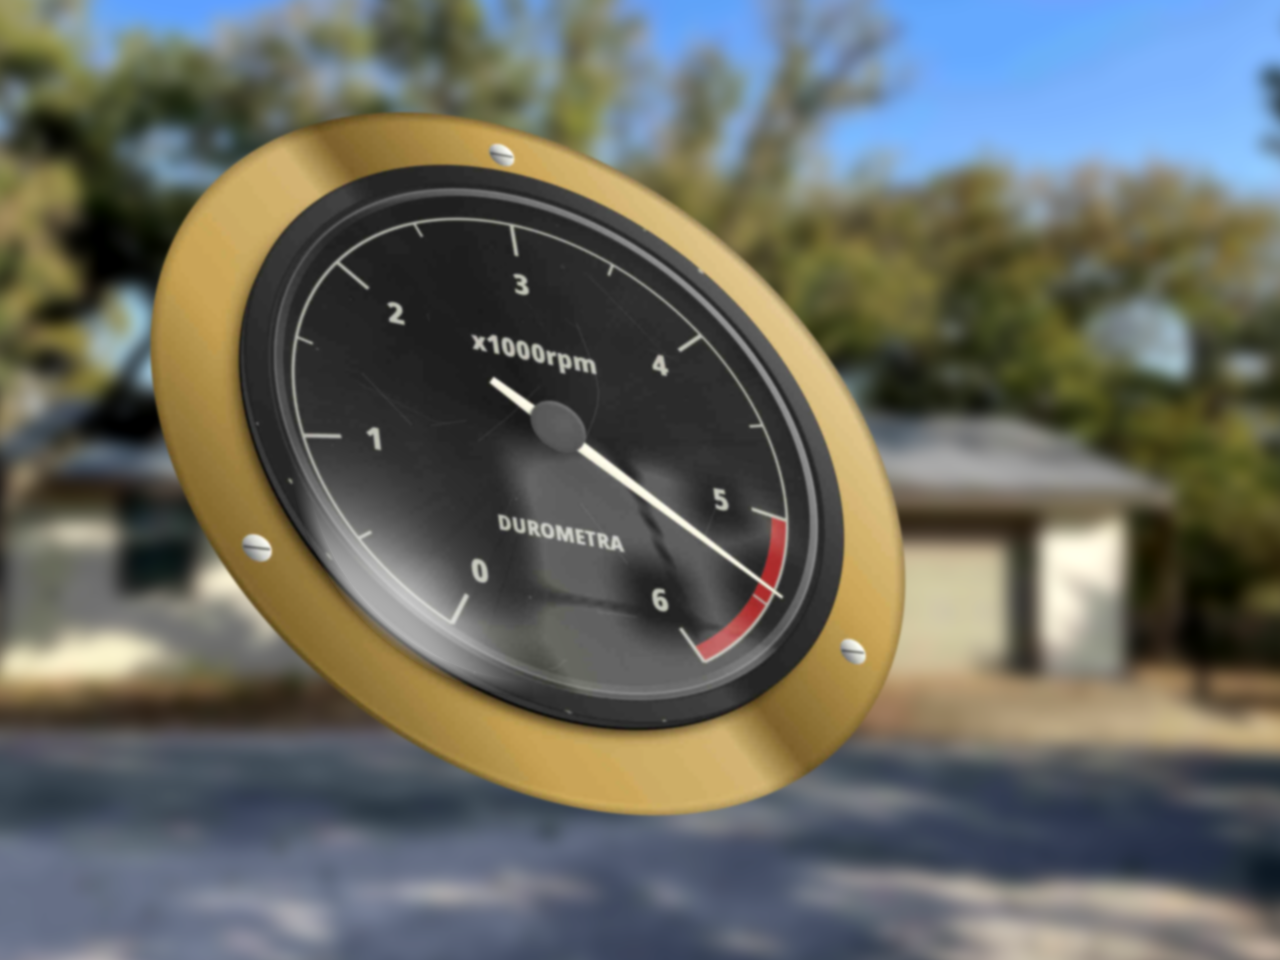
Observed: 5500 (rpm)
